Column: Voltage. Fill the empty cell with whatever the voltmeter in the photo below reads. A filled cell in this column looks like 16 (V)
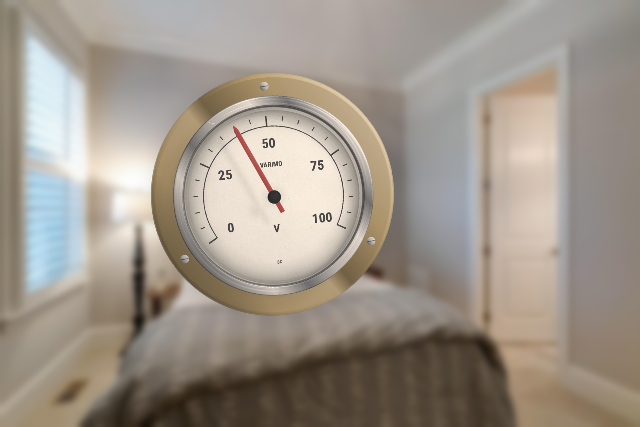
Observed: 40 (V)
